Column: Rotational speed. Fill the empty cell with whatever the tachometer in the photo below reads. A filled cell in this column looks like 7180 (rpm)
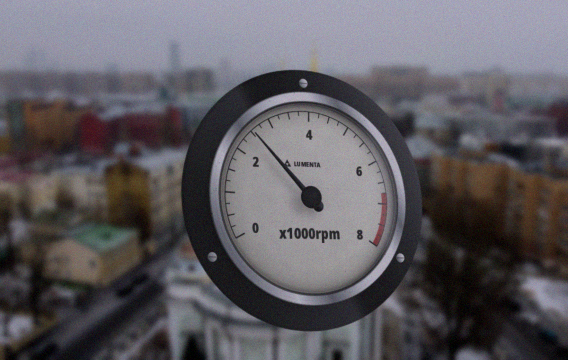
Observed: 2500 (rpm)
